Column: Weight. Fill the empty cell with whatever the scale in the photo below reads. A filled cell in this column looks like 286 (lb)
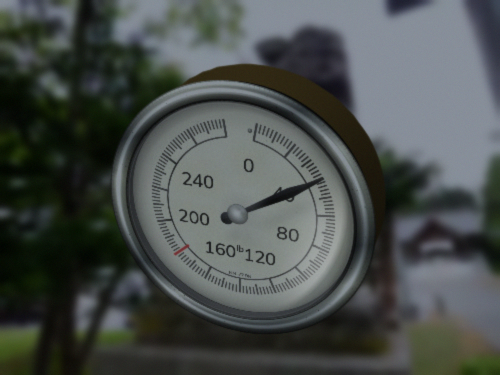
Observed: 40 (lb)
